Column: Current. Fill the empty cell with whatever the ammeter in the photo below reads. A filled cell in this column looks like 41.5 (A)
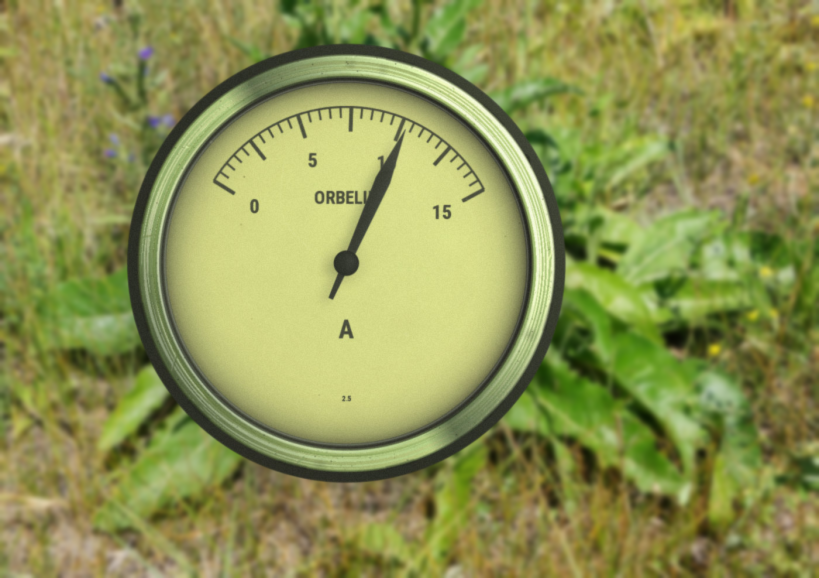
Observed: 10.25 (A)
